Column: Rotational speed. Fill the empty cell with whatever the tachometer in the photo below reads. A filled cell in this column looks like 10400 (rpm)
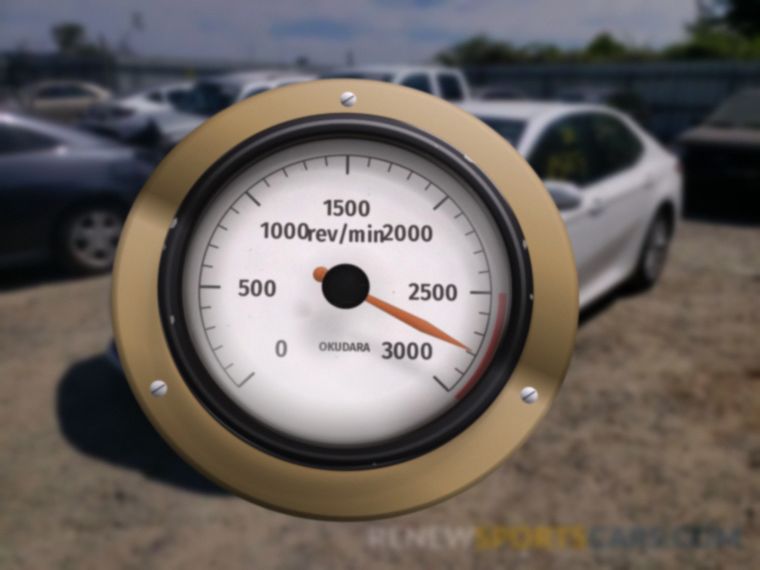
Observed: 2800 (rpm)
